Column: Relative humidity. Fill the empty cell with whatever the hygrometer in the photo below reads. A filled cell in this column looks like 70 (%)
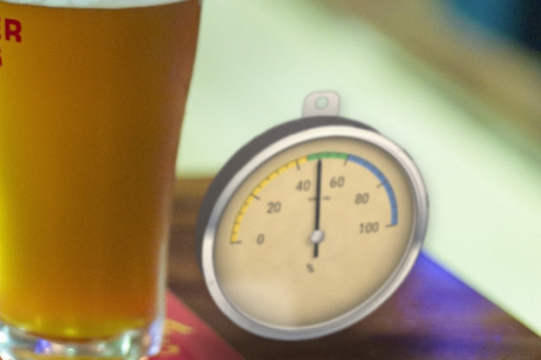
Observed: 48 (%)
